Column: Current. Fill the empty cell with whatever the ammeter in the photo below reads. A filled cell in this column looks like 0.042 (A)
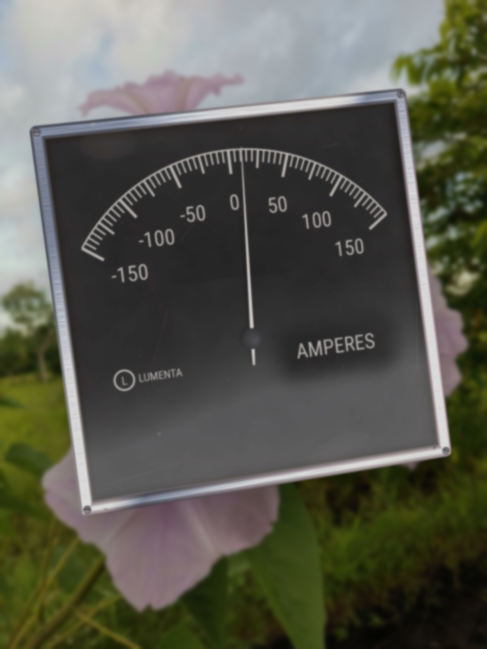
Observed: 10 (A)
